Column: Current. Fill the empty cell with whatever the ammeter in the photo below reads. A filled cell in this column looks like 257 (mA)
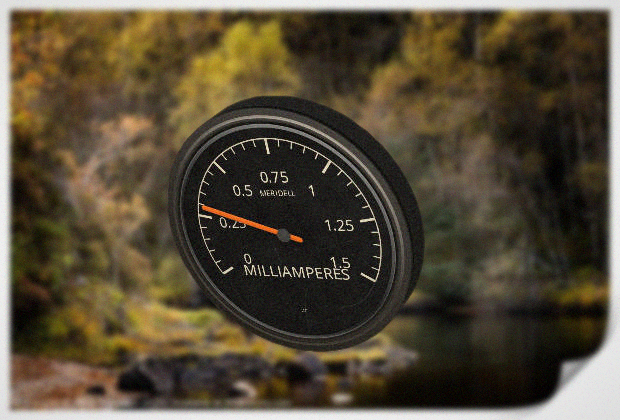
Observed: 0.3 (mA)
